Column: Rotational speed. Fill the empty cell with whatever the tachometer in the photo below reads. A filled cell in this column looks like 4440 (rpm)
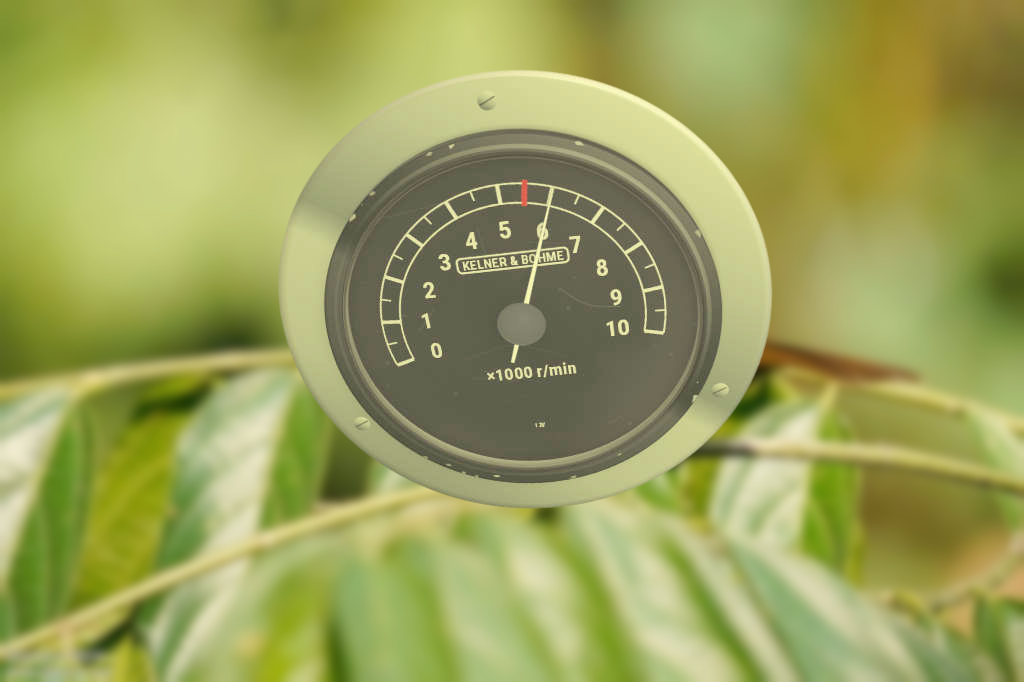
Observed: 6000 (rpm)
